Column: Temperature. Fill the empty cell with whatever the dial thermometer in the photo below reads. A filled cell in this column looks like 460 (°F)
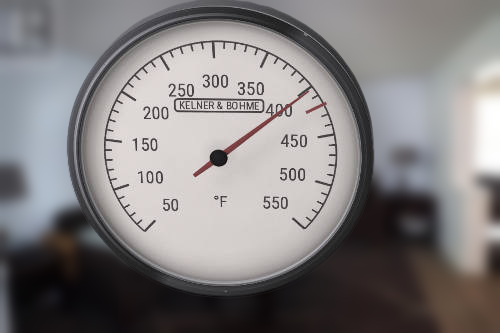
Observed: 400 (°F)
